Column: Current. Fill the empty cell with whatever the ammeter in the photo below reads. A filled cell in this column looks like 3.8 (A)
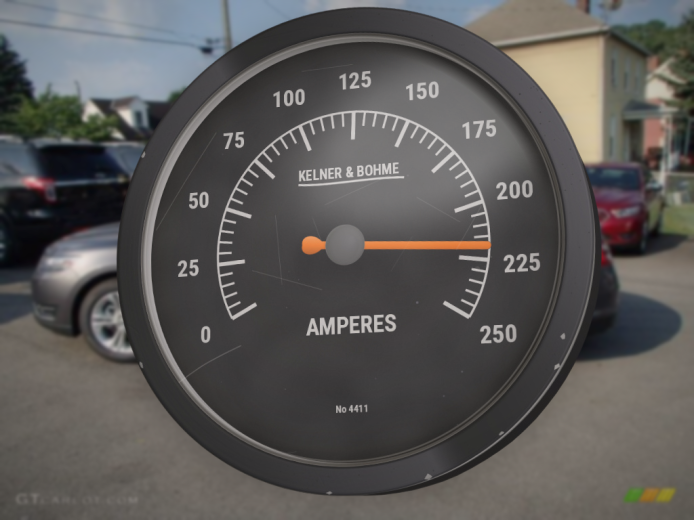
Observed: 220 (A)
